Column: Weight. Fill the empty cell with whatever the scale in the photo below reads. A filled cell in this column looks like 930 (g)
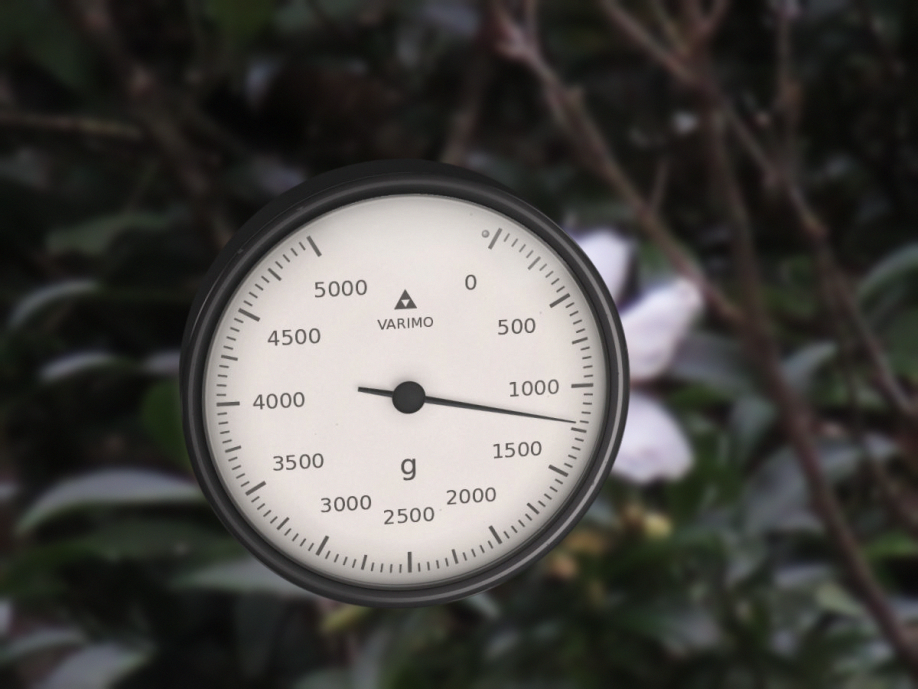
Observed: 1200 (g)
